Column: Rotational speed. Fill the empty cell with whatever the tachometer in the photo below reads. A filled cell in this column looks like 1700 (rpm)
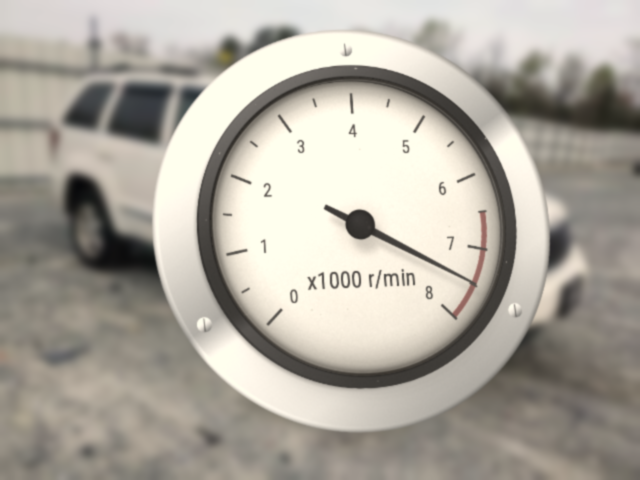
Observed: 7500 (rpm)
